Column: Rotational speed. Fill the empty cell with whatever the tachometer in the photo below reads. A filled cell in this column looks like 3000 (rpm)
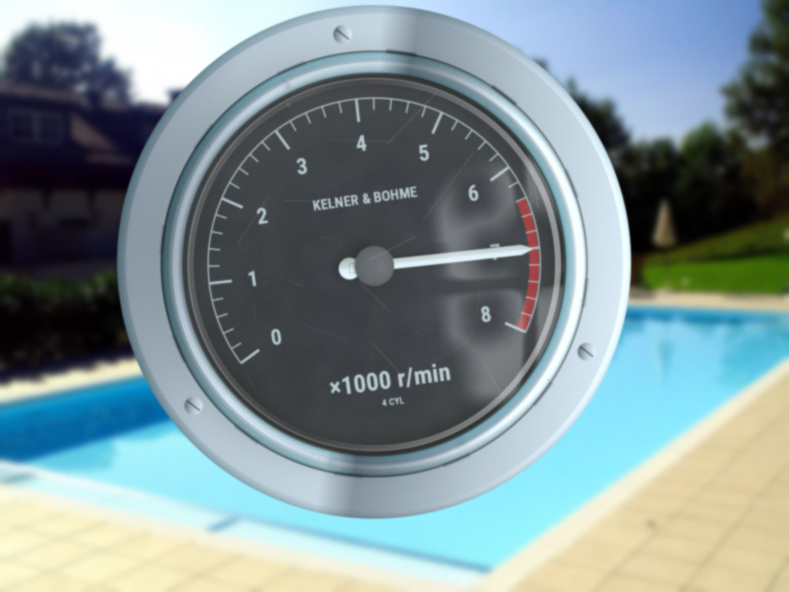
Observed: 7000 (rpm)
